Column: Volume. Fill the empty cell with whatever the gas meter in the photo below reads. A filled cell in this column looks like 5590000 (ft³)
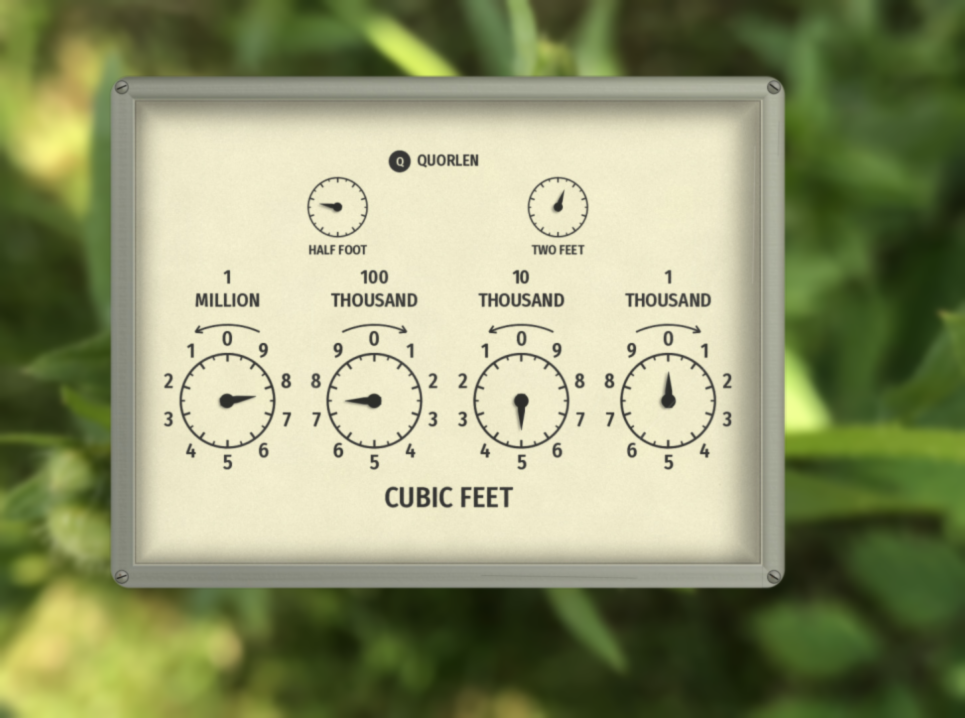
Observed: 775000 (ft³)
